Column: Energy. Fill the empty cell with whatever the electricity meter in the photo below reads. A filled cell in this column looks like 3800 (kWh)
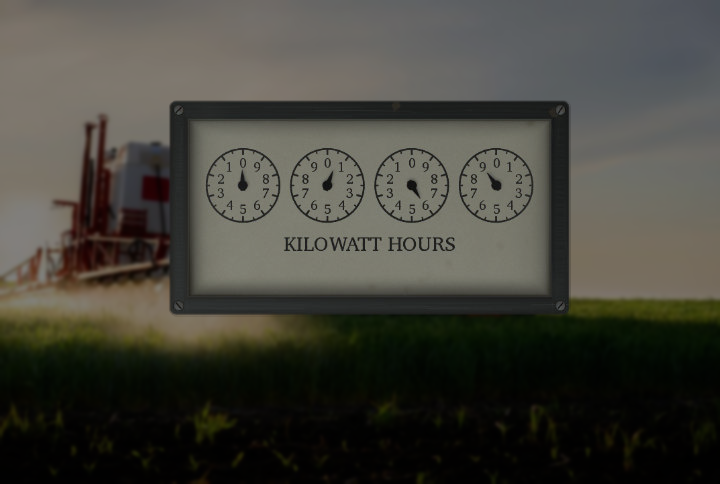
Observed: 59 (kWh)
